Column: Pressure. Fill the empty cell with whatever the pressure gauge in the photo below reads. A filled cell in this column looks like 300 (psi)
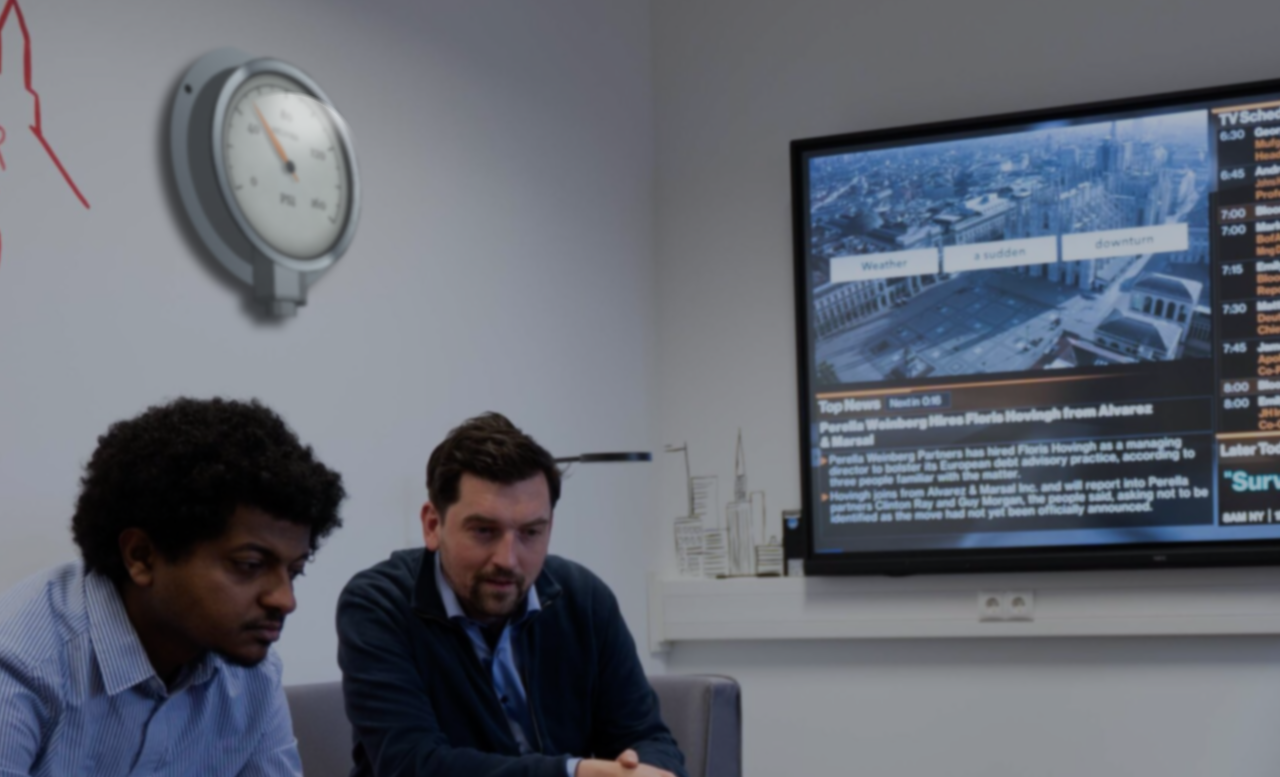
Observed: 50 (psi)
